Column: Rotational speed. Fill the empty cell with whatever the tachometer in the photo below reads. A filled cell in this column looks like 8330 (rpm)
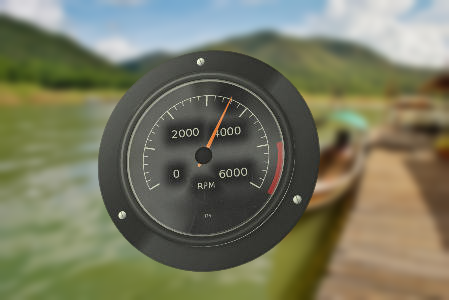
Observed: 3600 (rpm)
